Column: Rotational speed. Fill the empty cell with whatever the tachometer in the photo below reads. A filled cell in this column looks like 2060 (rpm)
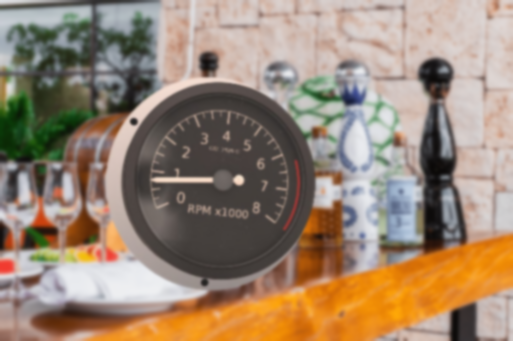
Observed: 750 (rpm)
